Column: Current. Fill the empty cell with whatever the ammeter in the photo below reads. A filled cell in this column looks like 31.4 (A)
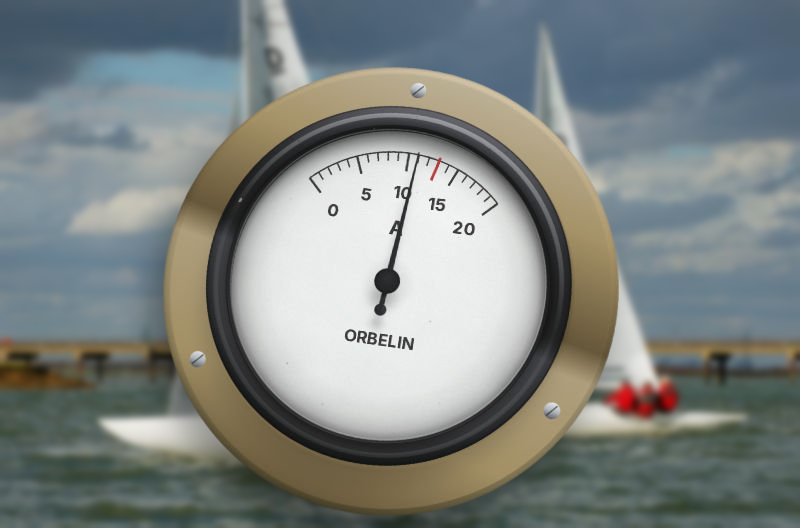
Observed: 11 (A)
